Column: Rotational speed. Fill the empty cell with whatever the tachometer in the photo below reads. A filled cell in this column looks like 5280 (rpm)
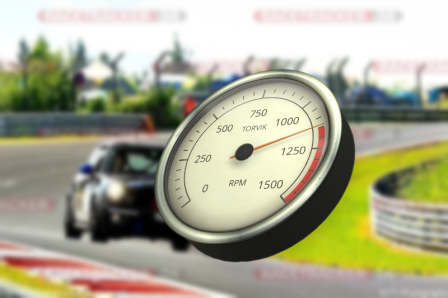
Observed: 1150 (rpm)
